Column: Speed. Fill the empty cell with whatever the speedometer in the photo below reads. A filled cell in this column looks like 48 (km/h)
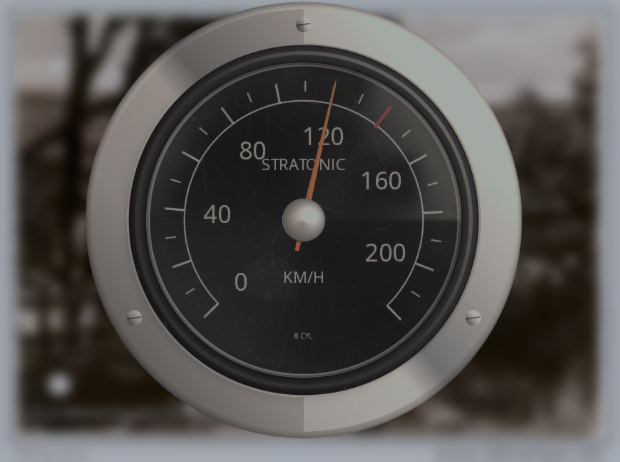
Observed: 120 (km/h)
